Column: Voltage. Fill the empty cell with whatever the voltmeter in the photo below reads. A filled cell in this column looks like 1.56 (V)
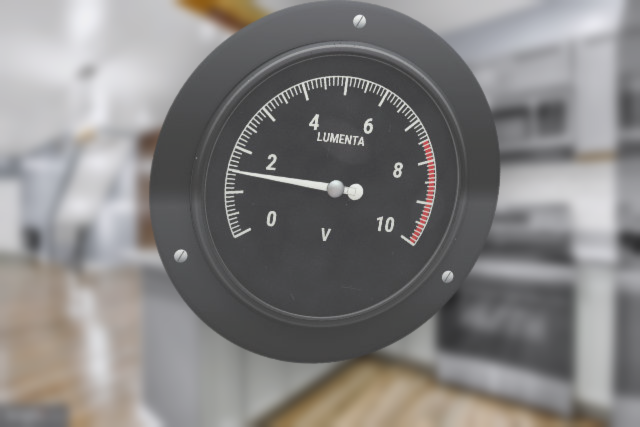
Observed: 1.5 (V)
